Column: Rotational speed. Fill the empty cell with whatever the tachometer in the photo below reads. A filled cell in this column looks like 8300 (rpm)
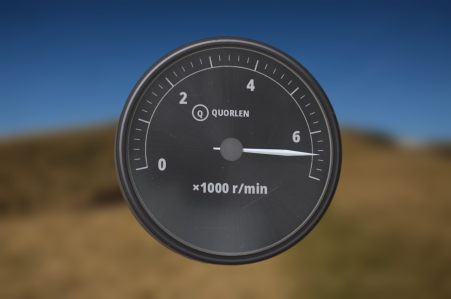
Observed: 6500 (rpm)
